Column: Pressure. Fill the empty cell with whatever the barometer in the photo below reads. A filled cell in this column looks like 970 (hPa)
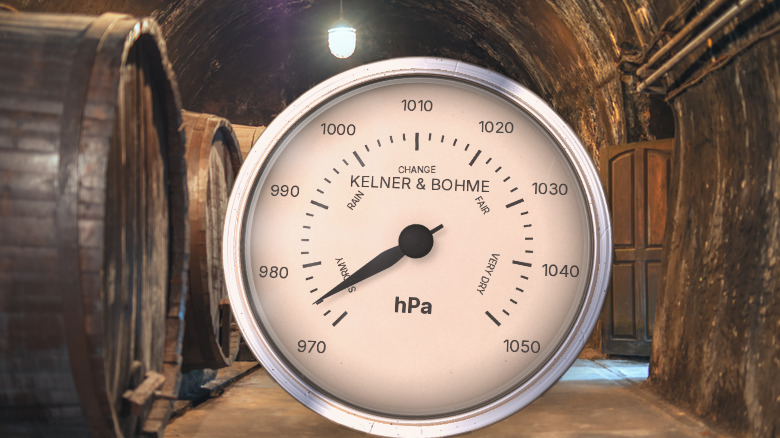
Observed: 974 (hPa)
